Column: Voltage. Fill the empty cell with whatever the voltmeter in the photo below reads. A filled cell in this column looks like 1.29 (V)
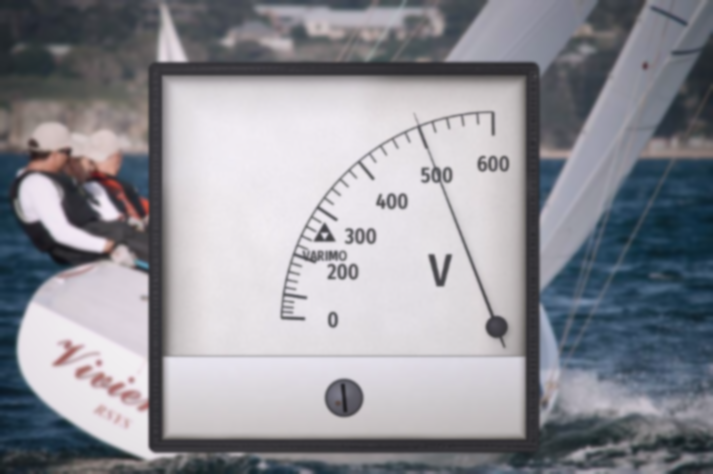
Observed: 500 (V)
